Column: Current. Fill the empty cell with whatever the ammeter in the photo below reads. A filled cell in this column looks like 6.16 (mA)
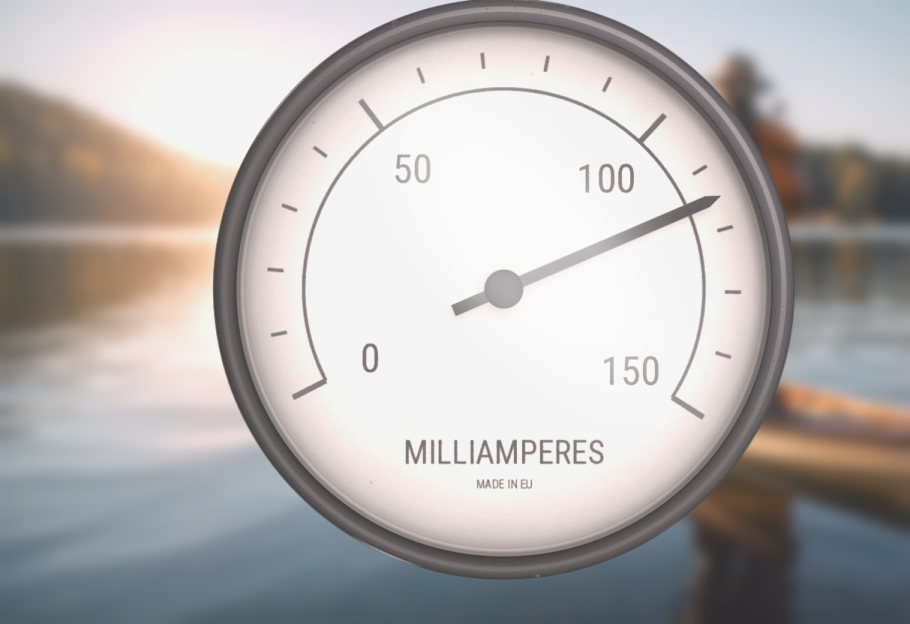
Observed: 115 (mA)
